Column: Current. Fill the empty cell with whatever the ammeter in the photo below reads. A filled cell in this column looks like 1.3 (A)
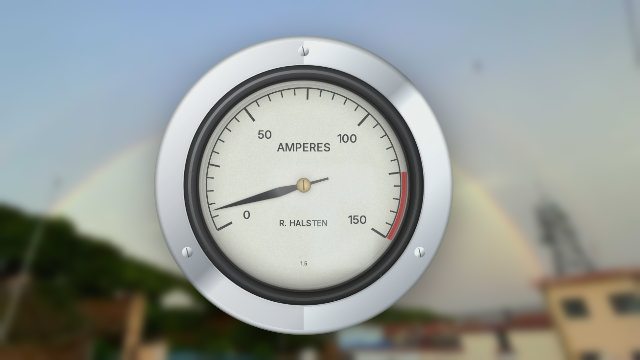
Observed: 7.5 (A)
